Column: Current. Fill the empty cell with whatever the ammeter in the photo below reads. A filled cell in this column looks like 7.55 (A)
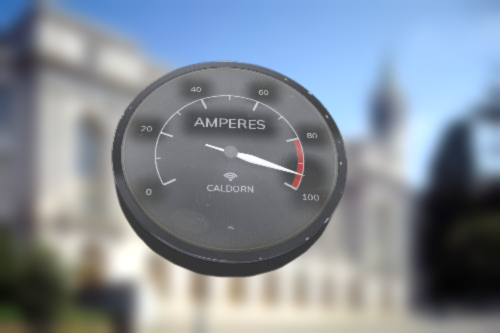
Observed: 95 (A)
